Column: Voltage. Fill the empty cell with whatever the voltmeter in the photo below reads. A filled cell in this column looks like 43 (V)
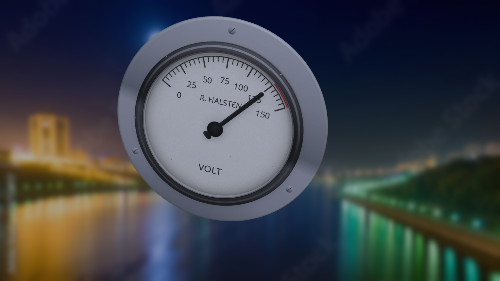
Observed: 125 (V)
